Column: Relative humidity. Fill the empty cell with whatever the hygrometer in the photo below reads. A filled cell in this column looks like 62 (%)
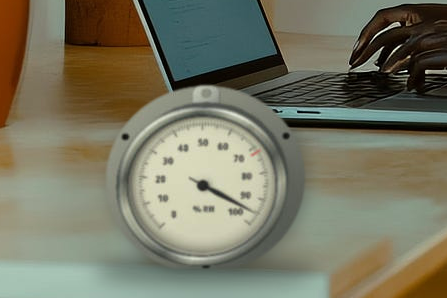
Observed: 95 (%)
